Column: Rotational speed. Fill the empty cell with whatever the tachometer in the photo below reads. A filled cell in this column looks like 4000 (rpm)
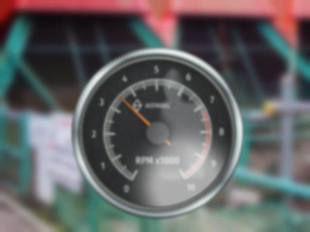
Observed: 3500 (rpm)
